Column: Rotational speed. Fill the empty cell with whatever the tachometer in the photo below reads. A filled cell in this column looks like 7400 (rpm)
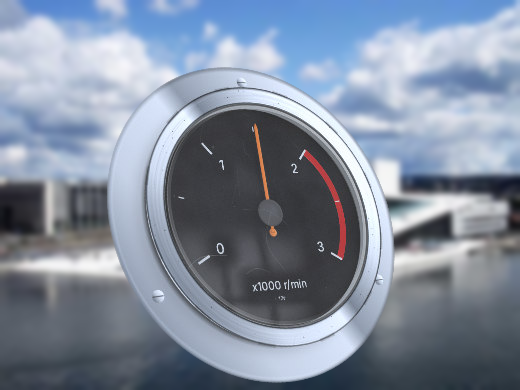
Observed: 1500 (rpm)
